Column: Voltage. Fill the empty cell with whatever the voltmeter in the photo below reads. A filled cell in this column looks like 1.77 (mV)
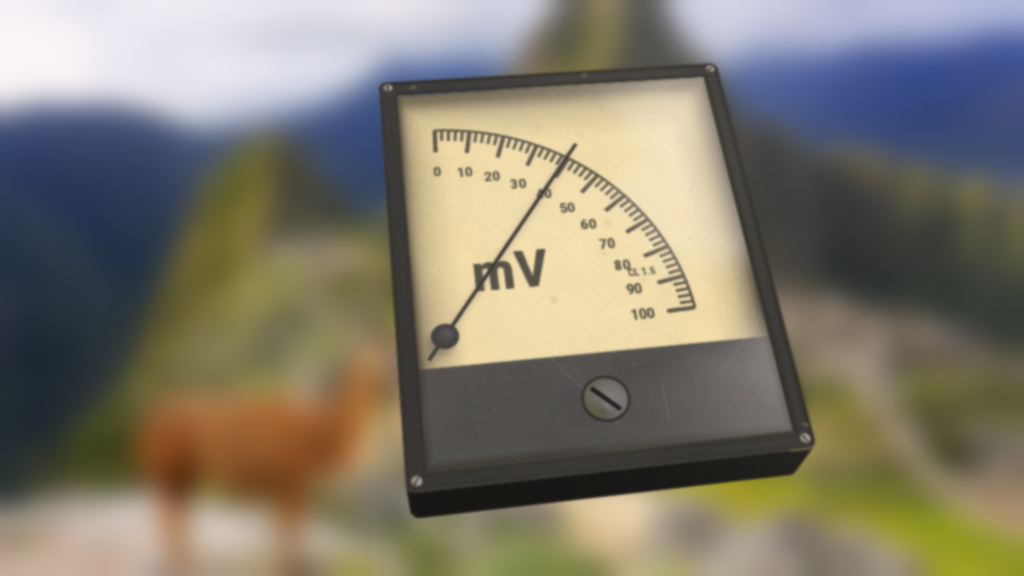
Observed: 40 (mV)
